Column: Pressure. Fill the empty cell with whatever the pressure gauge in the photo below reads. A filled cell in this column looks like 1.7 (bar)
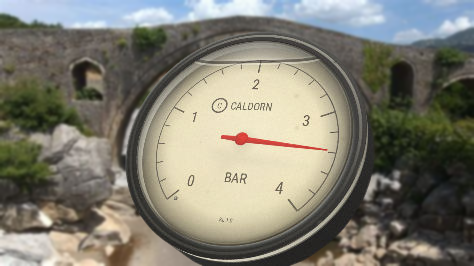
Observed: 3.4 (bar)
